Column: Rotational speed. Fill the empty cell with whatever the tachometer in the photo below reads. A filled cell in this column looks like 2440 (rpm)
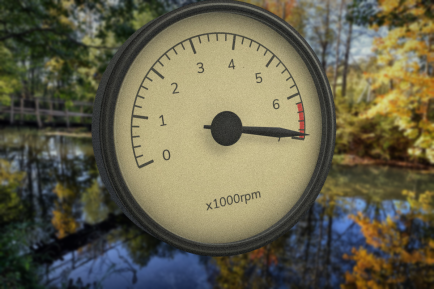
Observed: 6900 (rpm)
